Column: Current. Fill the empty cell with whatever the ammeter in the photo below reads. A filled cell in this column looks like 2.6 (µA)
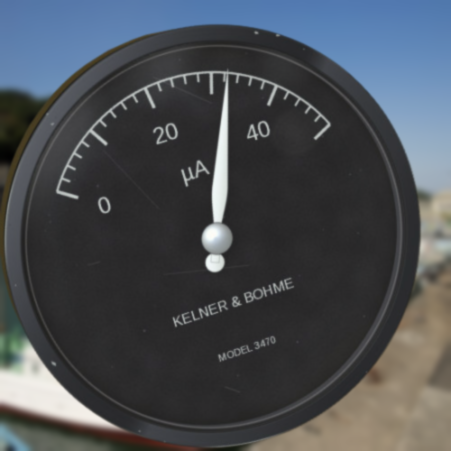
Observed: 32 (µA)
